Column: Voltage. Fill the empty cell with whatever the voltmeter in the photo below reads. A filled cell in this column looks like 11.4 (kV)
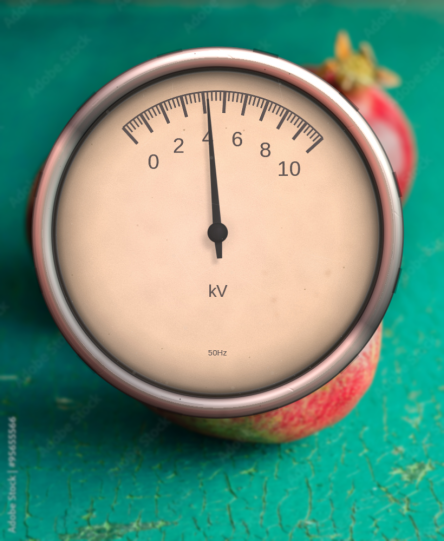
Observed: 4.2 (kV)
